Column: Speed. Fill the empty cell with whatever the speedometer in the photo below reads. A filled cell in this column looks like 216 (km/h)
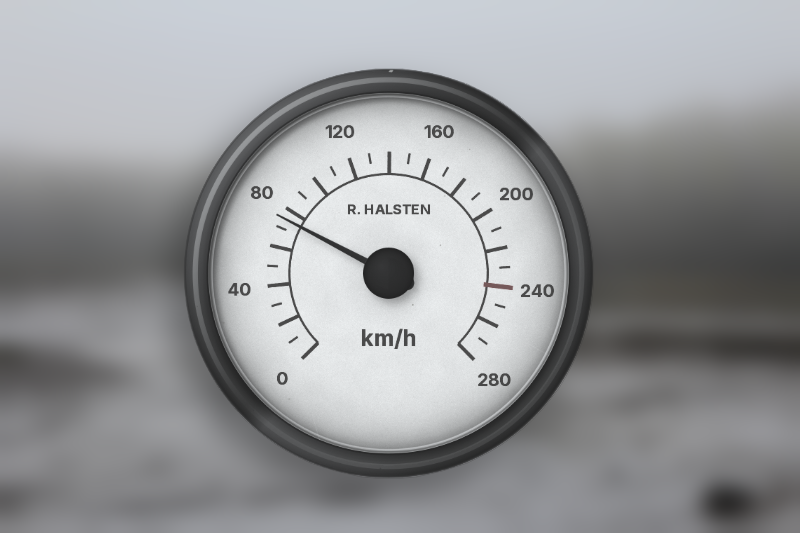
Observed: 75 (km/h)
